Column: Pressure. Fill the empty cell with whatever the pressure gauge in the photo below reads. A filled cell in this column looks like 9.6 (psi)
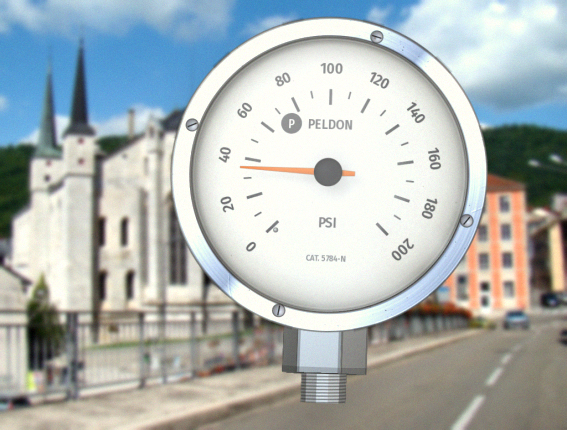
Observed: 35 (psi)
